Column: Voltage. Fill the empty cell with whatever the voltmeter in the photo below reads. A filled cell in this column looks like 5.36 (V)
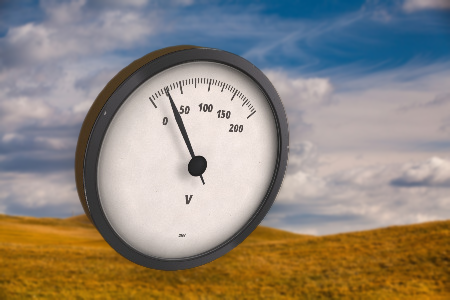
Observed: 25 (V)
